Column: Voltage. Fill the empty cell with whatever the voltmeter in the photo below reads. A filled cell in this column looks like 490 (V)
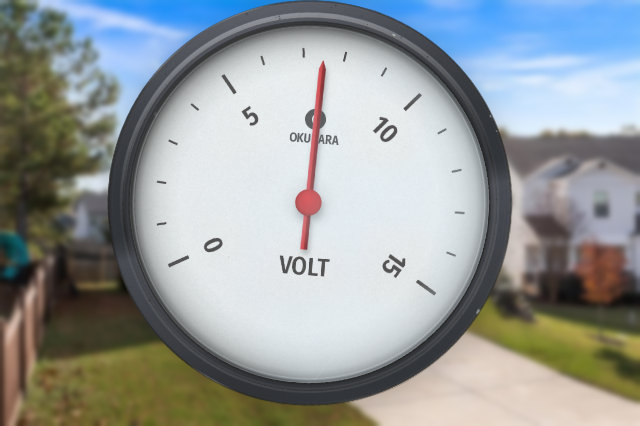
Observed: 7.5 (V)
